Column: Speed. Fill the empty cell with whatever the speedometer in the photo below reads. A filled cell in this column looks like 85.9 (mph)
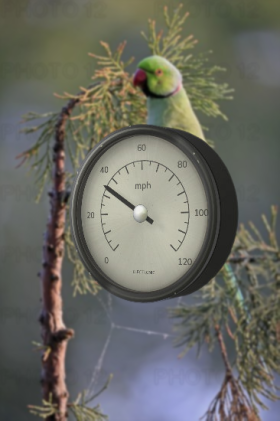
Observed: 35 (mph)
